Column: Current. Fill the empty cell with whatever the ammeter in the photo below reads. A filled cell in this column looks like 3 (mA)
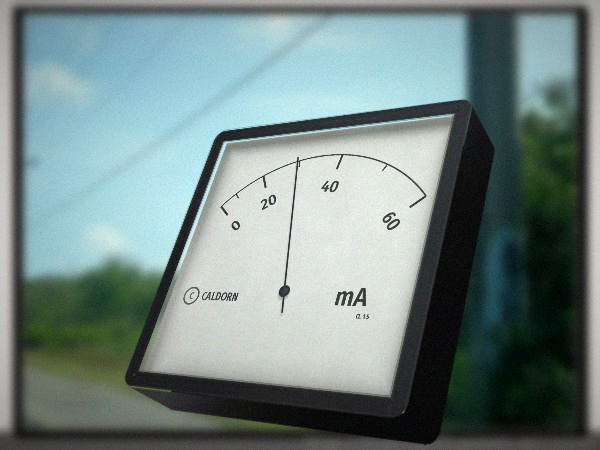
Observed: 30 (mA)
